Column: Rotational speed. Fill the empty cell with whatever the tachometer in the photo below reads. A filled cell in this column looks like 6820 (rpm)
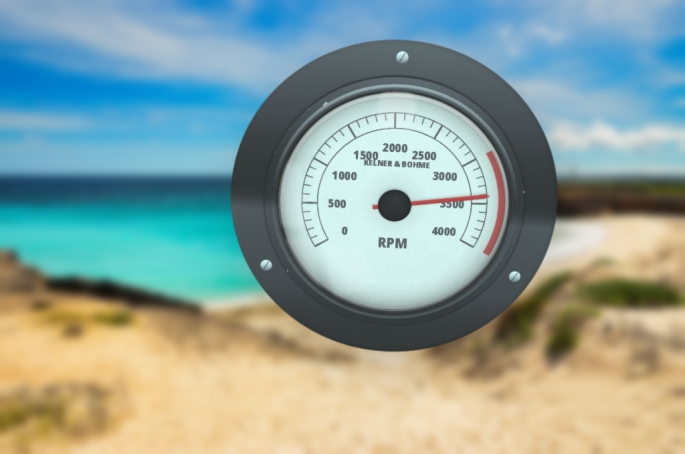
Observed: 3400 (rpm)
